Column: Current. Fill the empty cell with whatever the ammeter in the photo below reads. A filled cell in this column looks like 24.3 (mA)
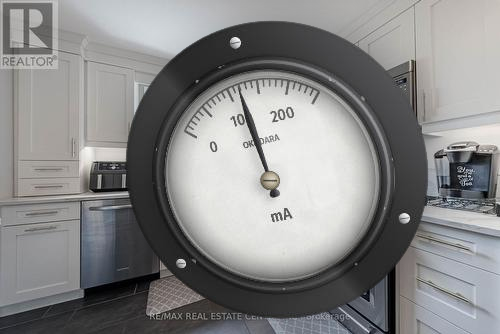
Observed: 120 (mA)
